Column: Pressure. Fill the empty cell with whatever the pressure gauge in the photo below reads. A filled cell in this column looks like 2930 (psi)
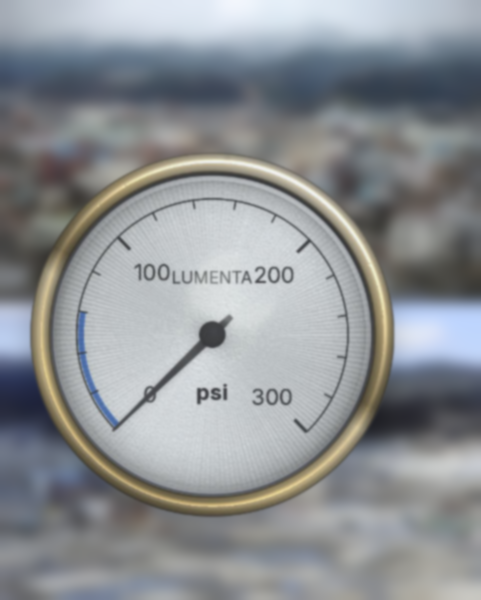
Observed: 0 (psi)
